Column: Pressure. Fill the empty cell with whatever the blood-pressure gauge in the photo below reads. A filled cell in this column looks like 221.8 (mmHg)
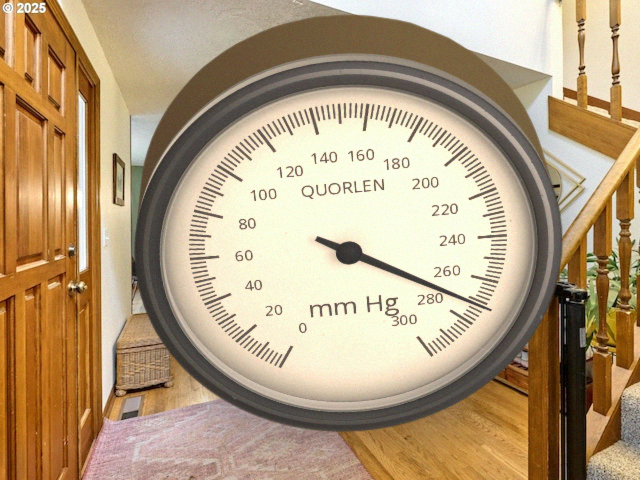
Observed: 270 (mmHg)
